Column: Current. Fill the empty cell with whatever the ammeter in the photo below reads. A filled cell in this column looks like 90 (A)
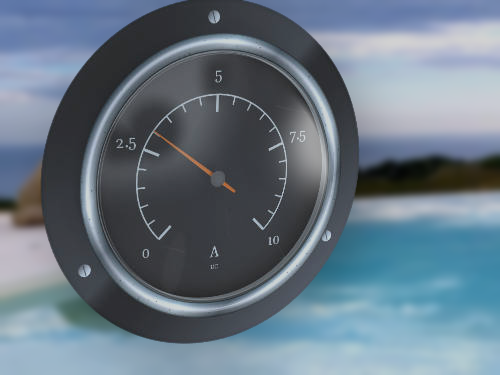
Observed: 3 (A)
